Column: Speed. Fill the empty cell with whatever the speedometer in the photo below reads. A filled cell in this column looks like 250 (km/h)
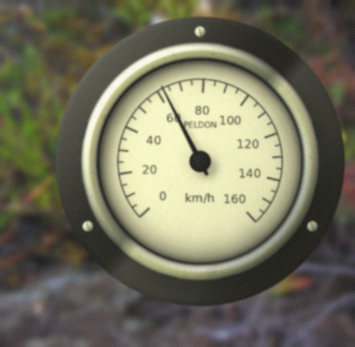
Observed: 62.5 (km/h)
